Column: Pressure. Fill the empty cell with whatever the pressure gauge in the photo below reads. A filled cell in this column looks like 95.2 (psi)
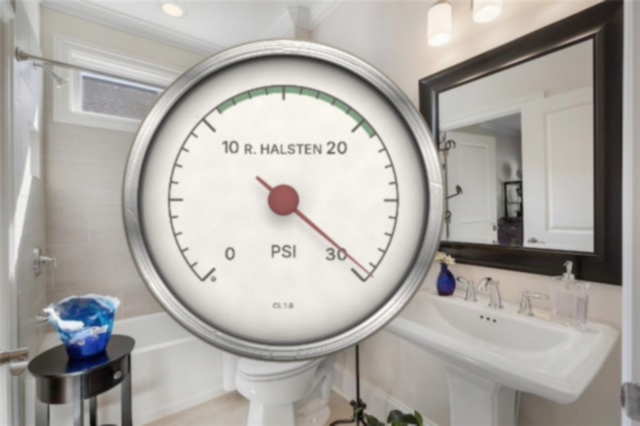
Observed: 29.5 (psi)
